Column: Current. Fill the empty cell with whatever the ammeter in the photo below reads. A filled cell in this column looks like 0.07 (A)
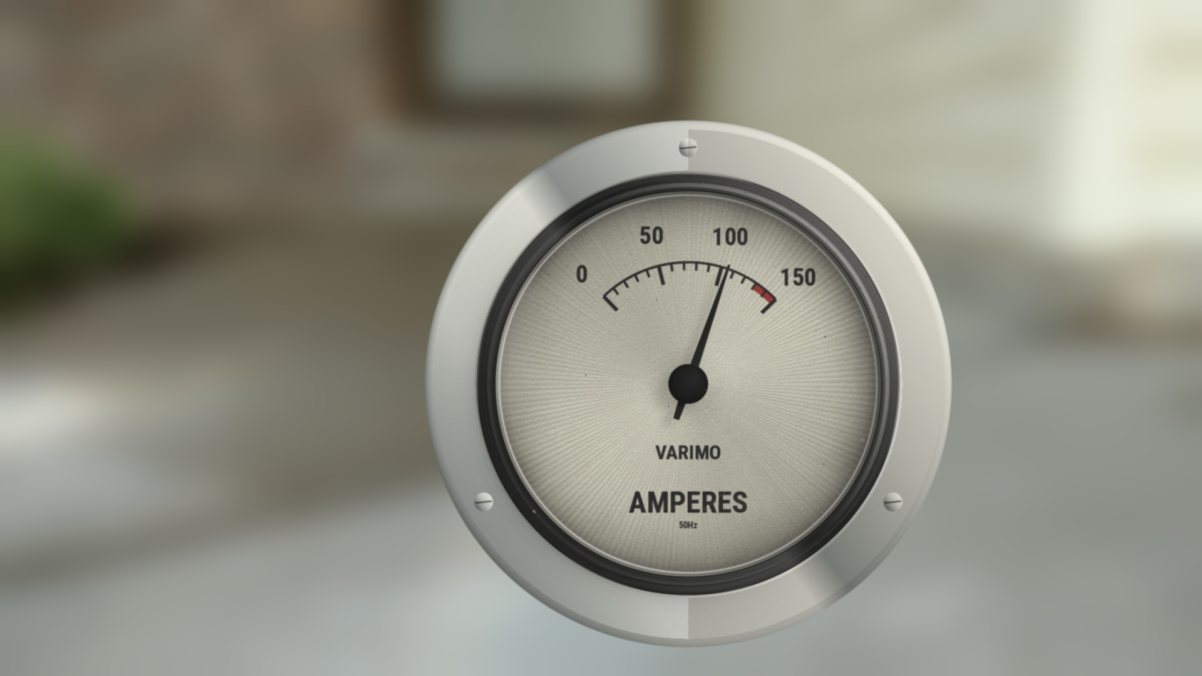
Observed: 105 (A)
